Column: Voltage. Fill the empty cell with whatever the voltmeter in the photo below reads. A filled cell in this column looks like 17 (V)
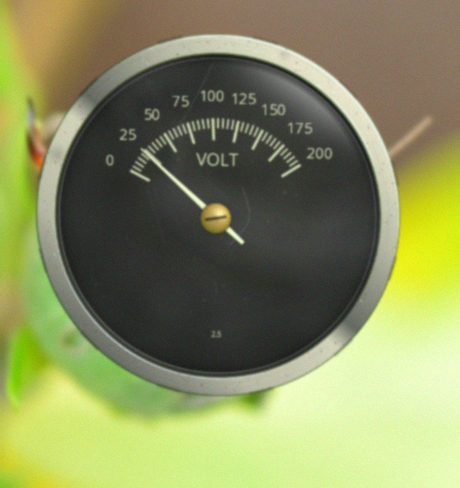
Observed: 25 (V)
